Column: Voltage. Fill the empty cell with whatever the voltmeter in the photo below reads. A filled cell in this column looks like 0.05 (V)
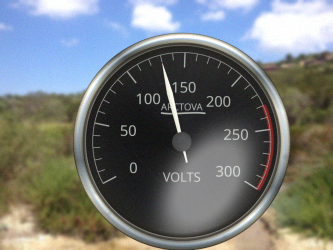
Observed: 130 (V)
